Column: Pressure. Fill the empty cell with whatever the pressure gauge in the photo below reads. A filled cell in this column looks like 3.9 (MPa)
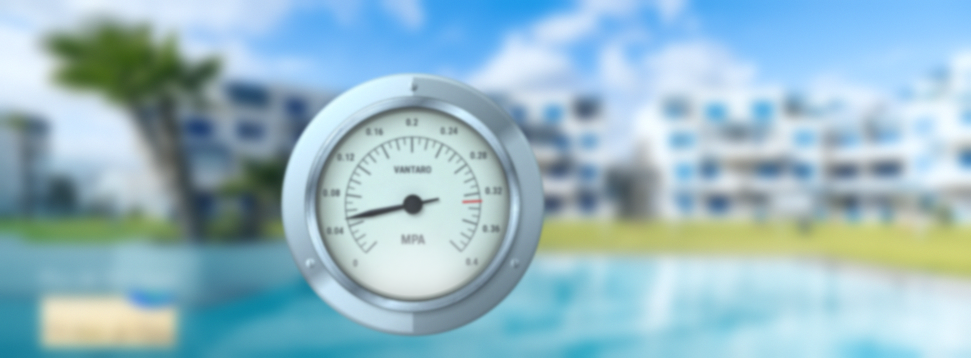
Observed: 0.05 (MPa)
